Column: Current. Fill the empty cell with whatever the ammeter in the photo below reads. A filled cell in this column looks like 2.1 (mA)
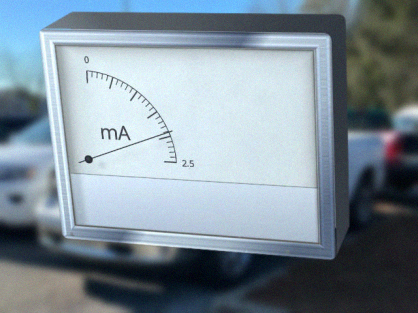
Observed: 1.9 (mA)
